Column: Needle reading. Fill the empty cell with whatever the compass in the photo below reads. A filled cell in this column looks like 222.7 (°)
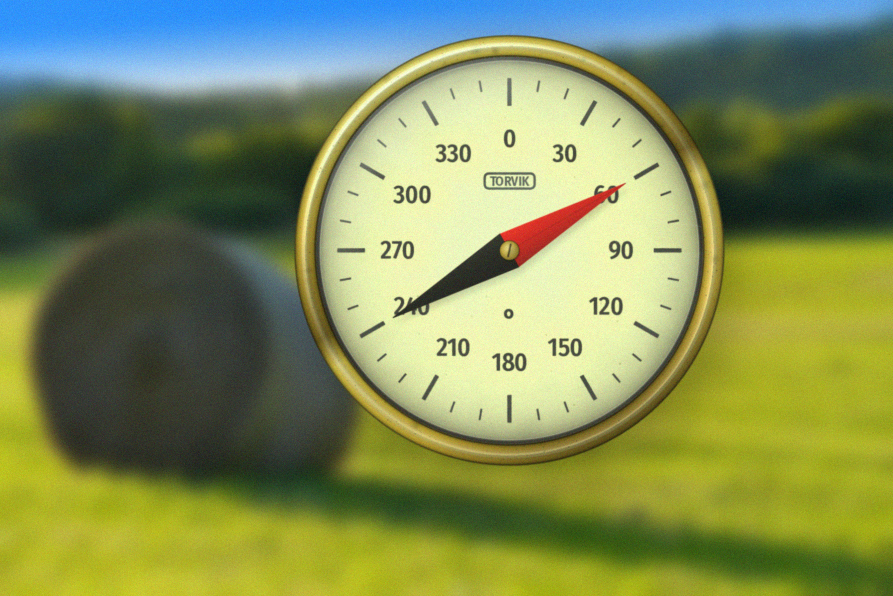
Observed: 60 (°)
